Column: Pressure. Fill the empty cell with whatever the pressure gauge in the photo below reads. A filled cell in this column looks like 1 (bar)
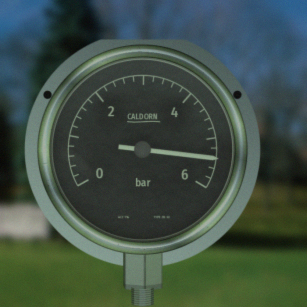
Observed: 5.4 (bar)
